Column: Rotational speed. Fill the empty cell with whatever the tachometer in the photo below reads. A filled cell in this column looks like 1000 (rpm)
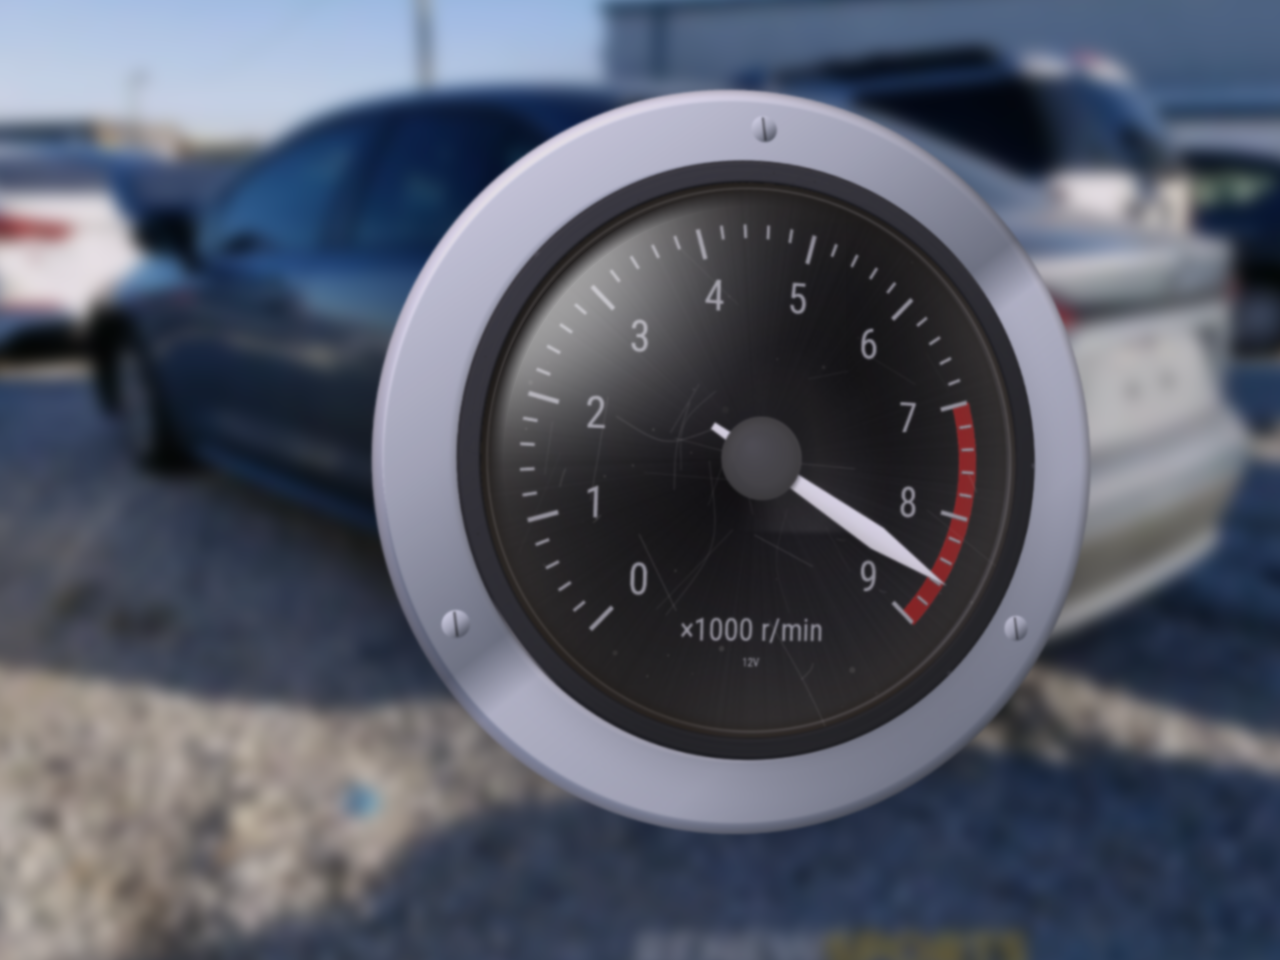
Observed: 8600 (rpm)
